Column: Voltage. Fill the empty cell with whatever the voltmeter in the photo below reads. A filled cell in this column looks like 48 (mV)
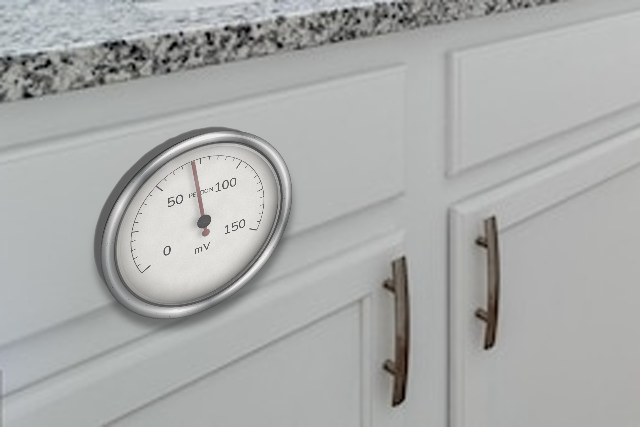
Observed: 70 (mV)
